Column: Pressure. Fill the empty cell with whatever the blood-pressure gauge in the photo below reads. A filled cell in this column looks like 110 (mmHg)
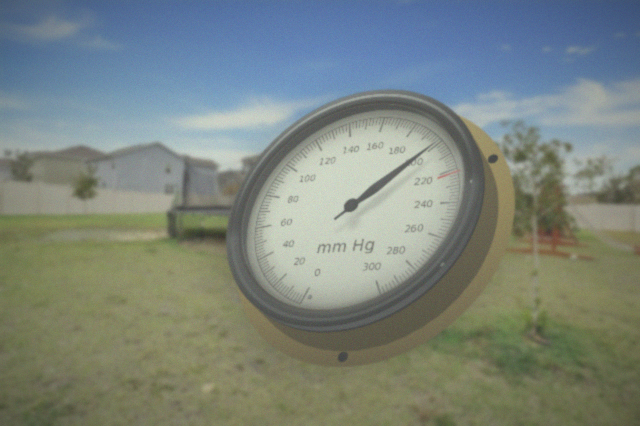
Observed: 200 (mmHg)
